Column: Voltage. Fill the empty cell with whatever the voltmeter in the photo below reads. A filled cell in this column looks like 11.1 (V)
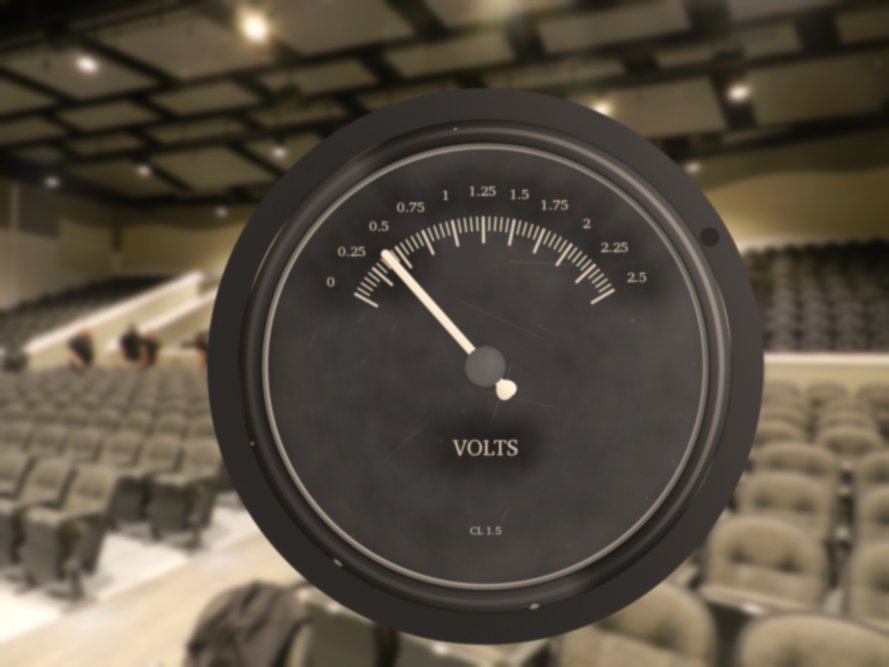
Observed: 0.4 (V)
